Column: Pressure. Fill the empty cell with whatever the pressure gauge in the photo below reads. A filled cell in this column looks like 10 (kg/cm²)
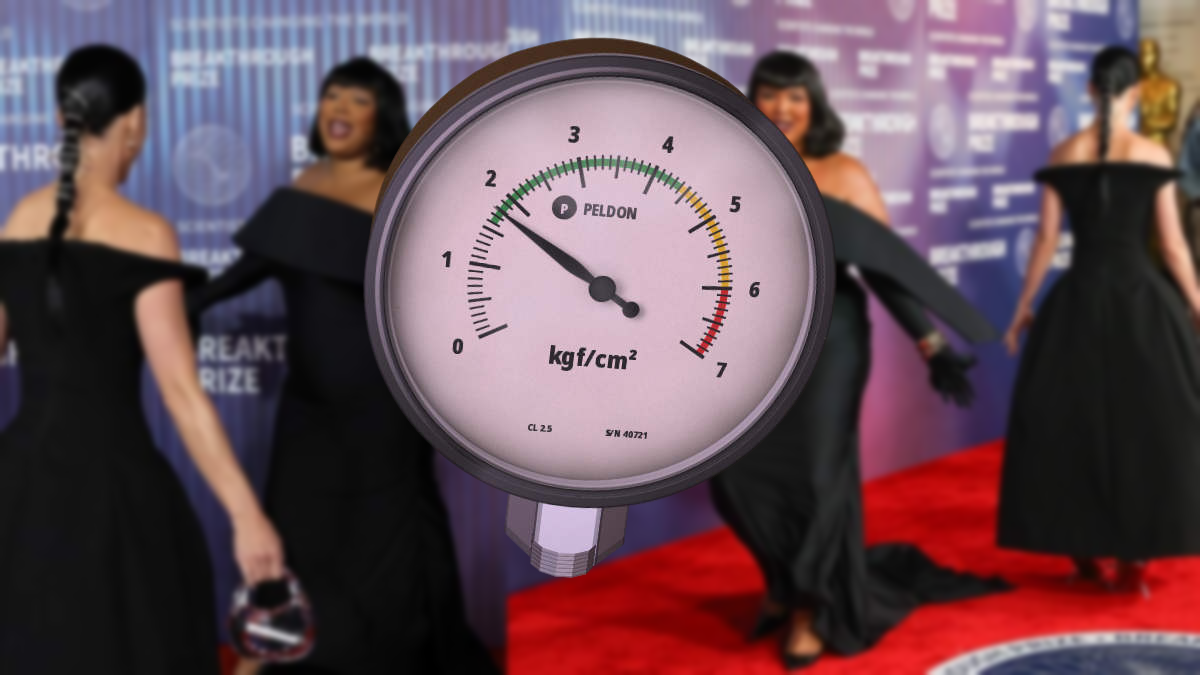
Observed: 1.8 (kg/cm²)
